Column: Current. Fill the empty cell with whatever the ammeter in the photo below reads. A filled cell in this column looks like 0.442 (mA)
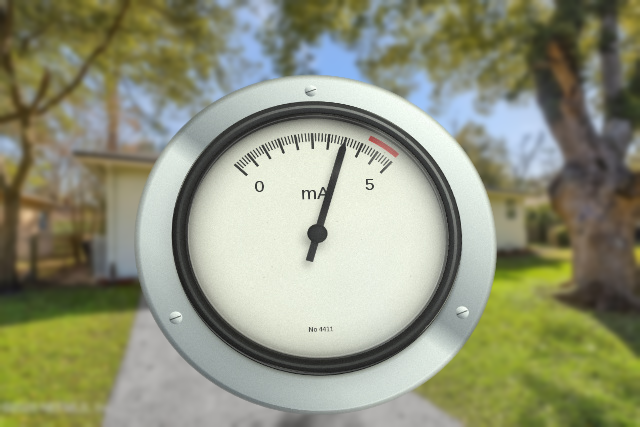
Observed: 3.5 (mA)
